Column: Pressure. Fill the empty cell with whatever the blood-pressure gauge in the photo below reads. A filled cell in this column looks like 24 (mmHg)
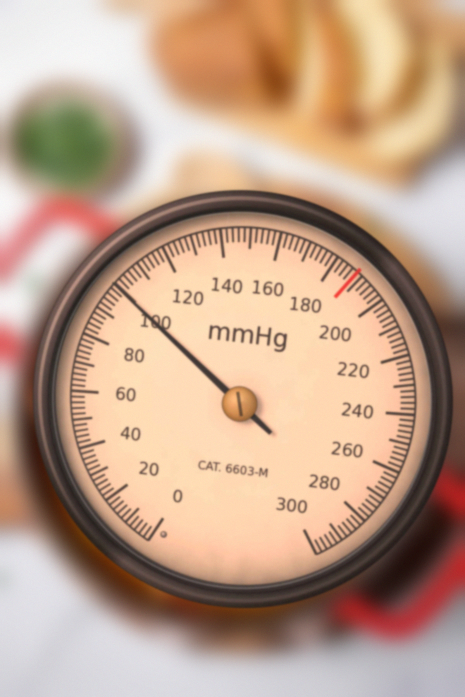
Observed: 100 (mmHg)
